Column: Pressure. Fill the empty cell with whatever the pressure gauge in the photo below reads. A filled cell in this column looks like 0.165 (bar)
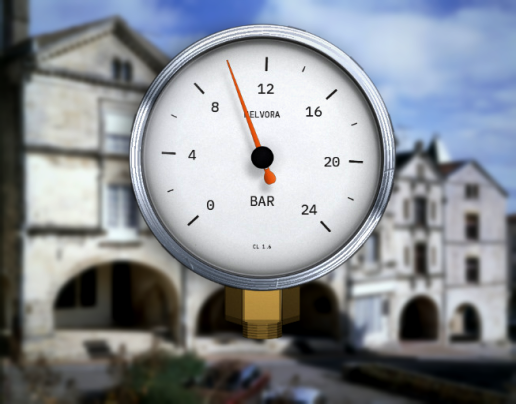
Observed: 10 (bar)
